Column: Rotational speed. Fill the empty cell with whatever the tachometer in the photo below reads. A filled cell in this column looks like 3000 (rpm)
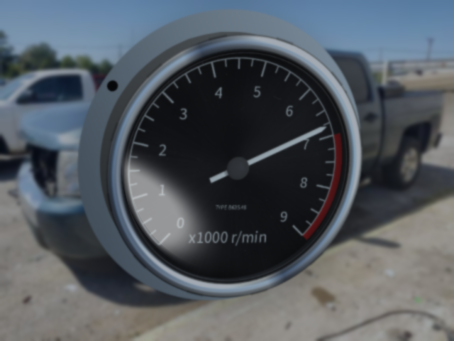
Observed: 6750 (rpm)
